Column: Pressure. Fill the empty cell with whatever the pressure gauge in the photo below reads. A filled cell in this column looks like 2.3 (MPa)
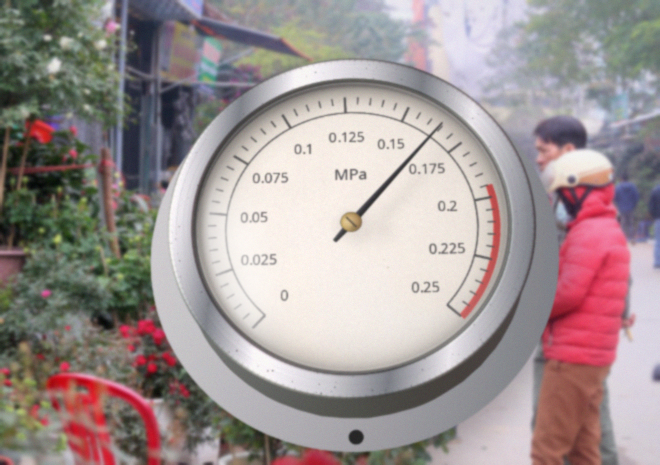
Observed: 0.165 (MPa)
